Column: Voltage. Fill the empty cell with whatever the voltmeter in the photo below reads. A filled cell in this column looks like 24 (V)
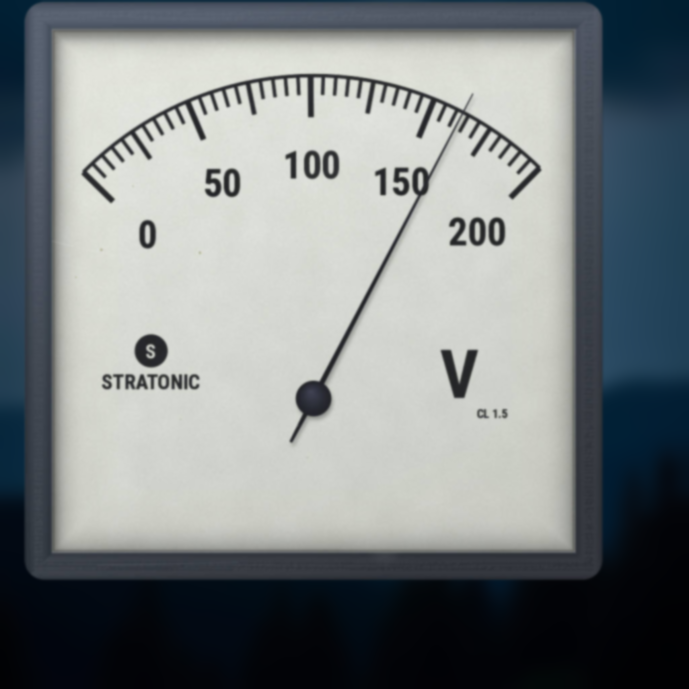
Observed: 162.5 (V)
